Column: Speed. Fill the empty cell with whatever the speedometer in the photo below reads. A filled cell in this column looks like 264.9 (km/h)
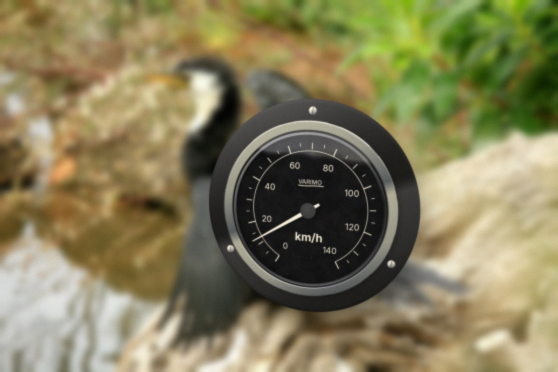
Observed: 12.5 (km/h)
